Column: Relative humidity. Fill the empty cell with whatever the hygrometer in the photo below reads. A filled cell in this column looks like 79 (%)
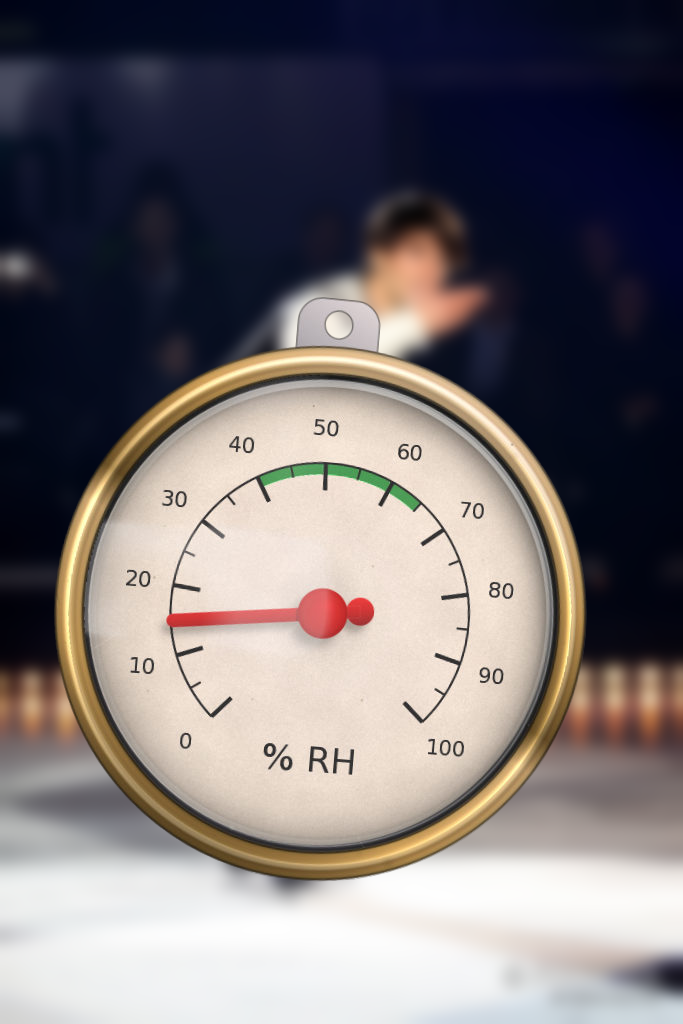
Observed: 15 (%)
